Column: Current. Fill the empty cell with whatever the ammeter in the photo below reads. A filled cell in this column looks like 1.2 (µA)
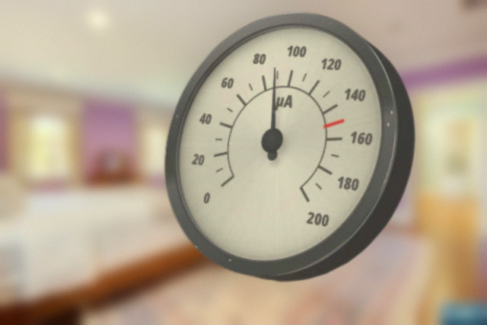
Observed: 90 (µA)
